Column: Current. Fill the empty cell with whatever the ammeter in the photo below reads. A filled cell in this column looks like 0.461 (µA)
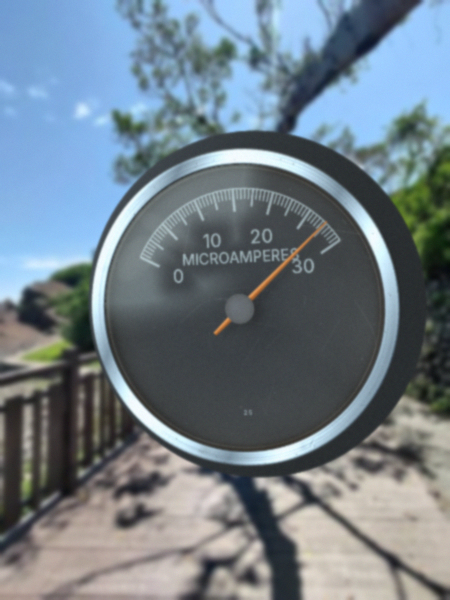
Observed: 27.5 (µA)
